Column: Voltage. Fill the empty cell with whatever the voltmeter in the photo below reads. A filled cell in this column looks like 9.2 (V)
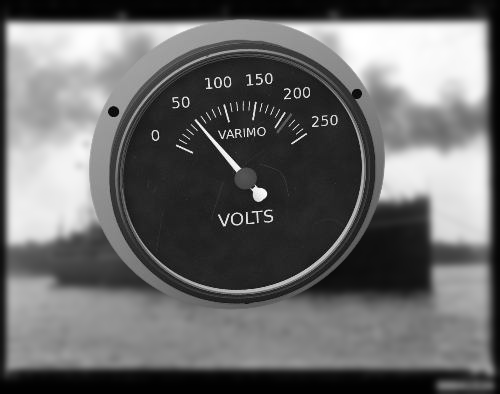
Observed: 50 (V)
